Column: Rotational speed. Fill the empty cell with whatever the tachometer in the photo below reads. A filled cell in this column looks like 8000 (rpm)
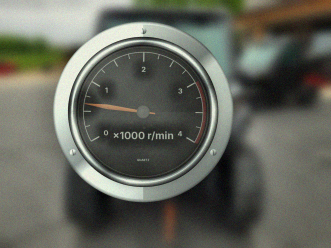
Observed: 625 (rpm)
